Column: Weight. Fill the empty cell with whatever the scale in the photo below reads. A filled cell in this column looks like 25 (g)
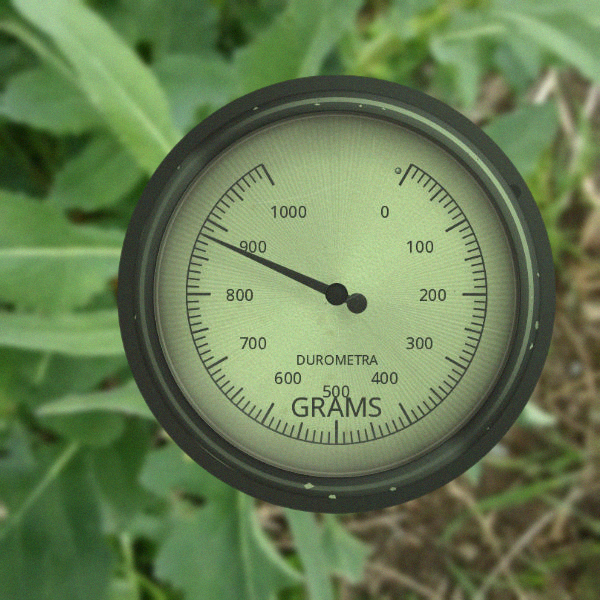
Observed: 880 (g)
